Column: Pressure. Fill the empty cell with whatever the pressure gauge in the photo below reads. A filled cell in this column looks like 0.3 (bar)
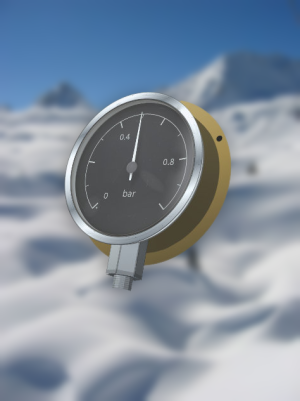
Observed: 0.5 (bar)
